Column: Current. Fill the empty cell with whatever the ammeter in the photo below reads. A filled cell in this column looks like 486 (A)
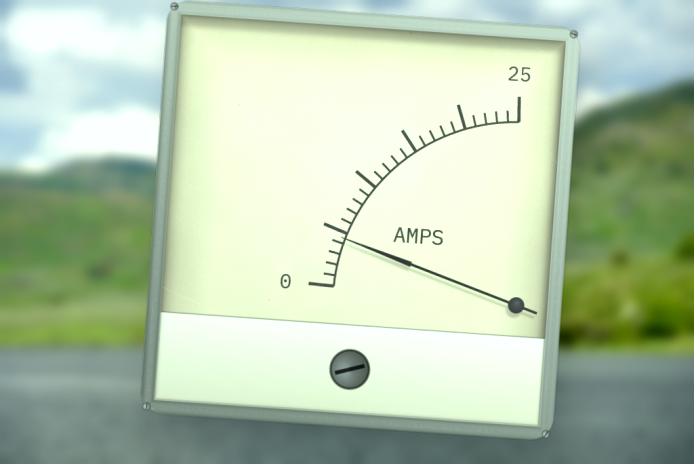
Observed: 4.5 (A)
